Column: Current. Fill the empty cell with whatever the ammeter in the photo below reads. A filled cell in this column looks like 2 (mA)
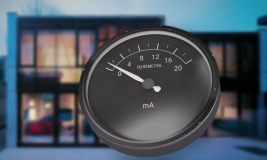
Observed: 1 (mA)
